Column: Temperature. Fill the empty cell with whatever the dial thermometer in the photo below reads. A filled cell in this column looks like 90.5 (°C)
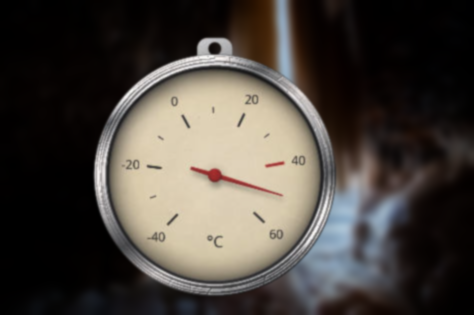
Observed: 50 (°C)
